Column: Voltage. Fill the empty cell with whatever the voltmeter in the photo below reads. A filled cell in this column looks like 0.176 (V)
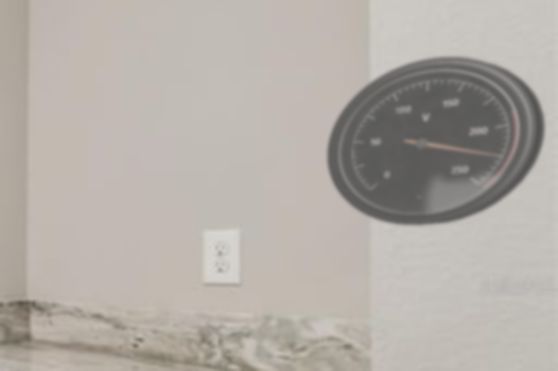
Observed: 225 (V)
